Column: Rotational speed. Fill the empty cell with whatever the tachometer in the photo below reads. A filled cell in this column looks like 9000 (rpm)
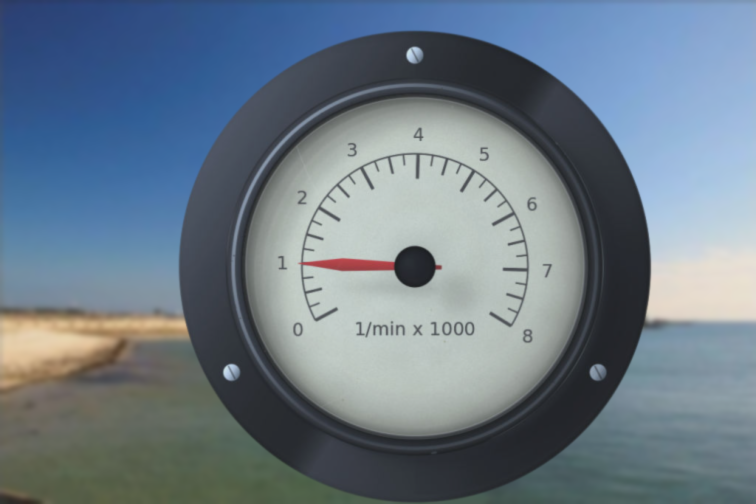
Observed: 1000 (rpm)
